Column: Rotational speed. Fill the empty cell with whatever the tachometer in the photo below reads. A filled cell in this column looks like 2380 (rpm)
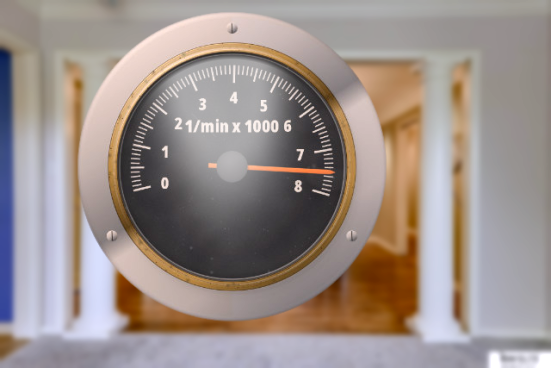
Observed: 7500 (rpm)
